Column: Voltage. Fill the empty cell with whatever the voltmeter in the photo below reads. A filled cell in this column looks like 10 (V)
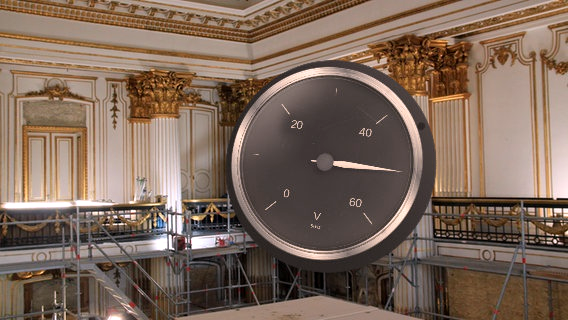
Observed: 50 (V)
